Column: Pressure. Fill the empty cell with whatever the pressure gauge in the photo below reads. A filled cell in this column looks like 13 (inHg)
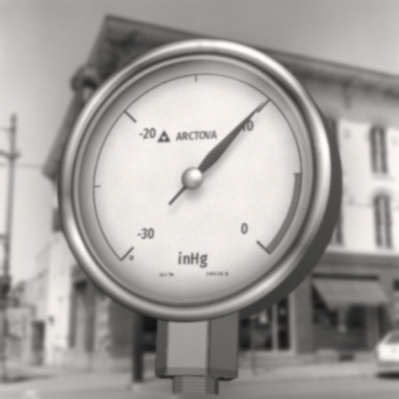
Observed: -10 (inHg)
